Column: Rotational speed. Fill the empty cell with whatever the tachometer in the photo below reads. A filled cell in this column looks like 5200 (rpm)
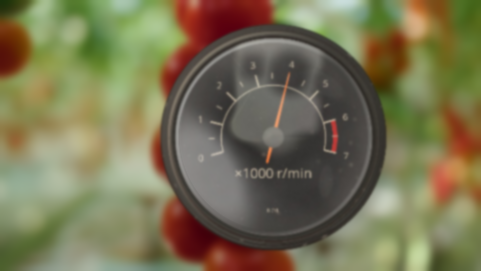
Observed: 4000 (rpm)
